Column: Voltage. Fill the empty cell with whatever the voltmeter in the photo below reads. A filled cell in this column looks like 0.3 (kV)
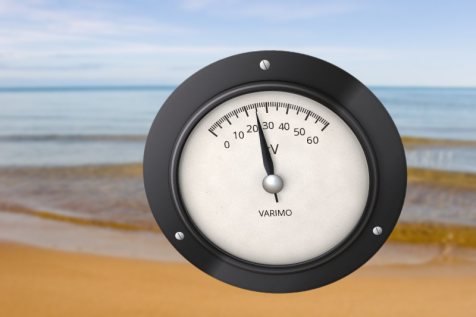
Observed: 25 (kV)
